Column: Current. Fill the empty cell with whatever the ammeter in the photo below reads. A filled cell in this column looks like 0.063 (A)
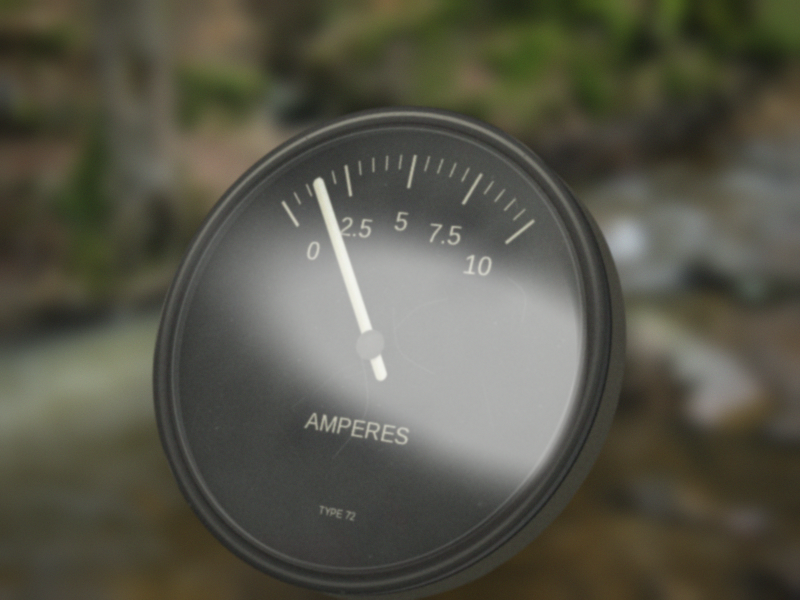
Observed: 1.5 (A)
